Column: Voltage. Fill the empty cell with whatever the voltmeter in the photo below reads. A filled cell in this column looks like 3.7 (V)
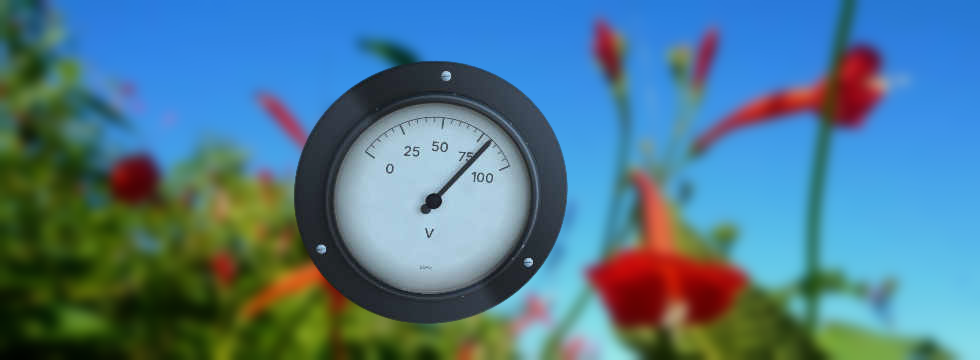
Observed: 80 (V)
